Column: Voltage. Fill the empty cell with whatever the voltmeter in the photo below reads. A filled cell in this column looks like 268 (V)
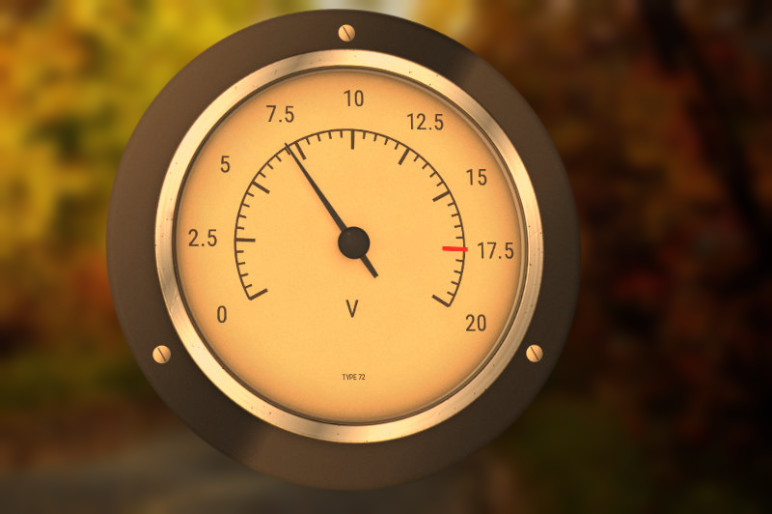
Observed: 7 (V)
